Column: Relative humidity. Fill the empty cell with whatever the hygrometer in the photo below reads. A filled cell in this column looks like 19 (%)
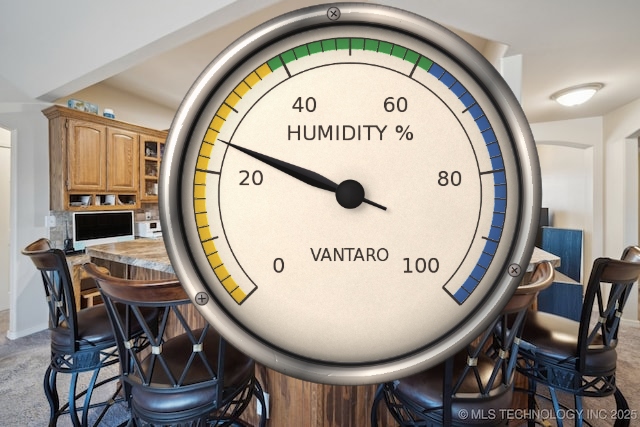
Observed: 25 (%)
